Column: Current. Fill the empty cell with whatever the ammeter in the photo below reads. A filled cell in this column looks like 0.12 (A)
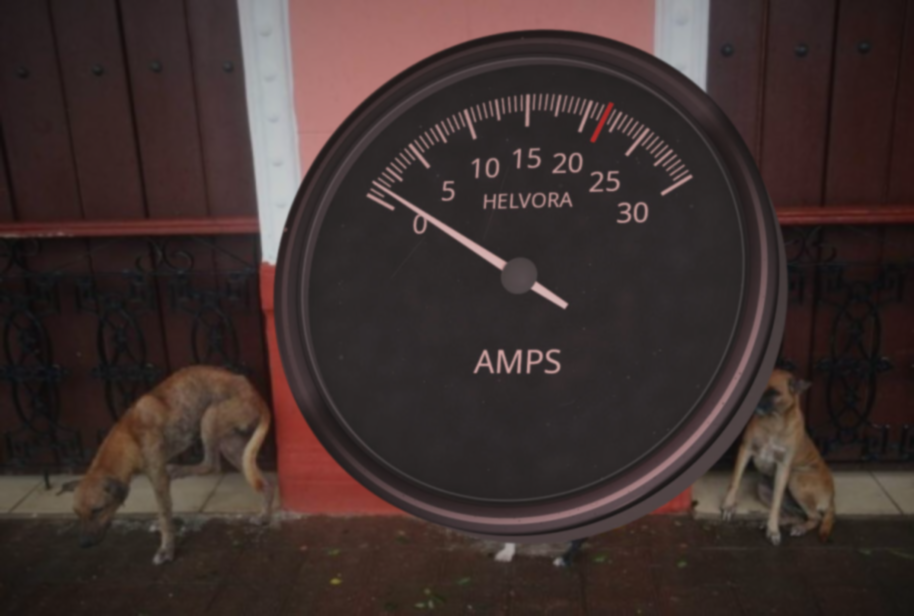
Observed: 1 (A)
